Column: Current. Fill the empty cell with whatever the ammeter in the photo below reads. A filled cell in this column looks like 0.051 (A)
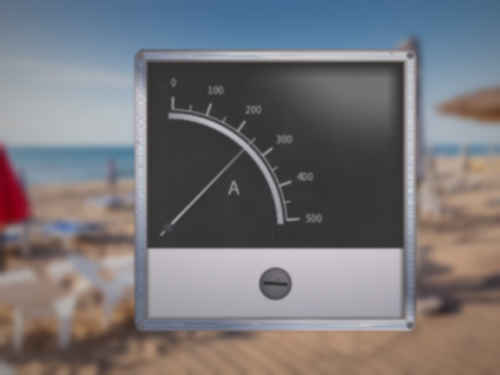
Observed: 250 (A)
